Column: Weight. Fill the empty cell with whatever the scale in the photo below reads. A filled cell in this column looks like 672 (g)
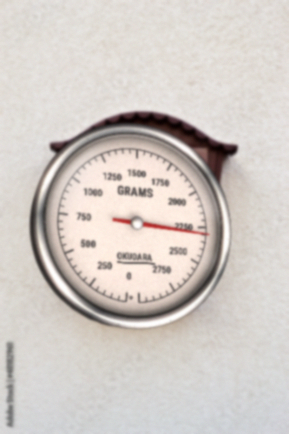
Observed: 2300 (g)
